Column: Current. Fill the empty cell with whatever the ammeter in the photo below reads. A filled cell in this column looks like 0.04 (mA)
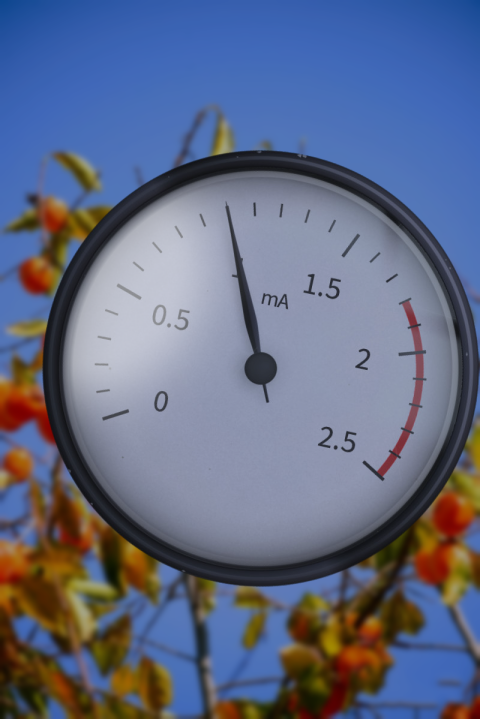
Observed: 1 (mA)
